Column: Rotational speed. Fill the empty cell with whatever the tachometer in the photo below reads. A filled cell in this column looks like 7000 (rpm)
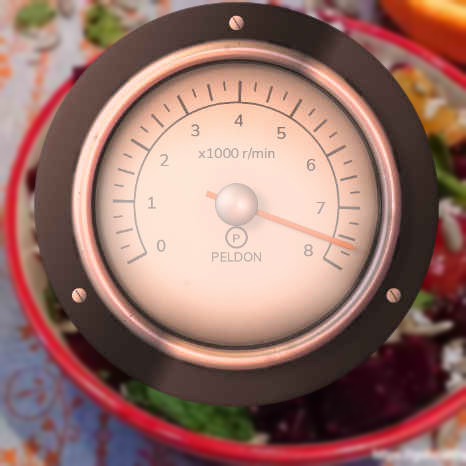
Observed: 7625 (rpm)
